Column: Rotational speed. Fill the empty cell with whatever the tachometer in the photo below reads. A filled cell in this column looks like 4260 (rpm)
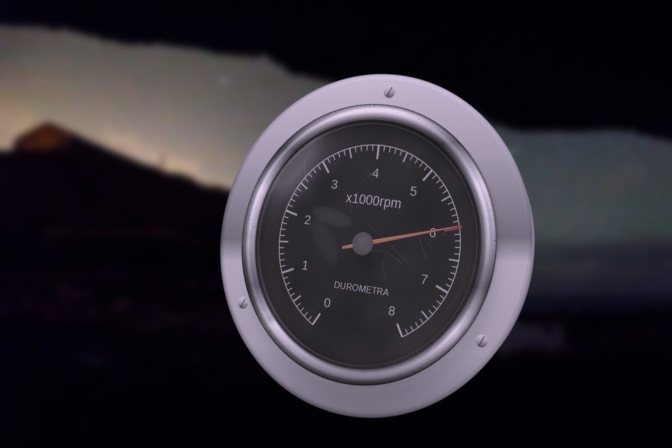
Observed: 6000 (rpm)
